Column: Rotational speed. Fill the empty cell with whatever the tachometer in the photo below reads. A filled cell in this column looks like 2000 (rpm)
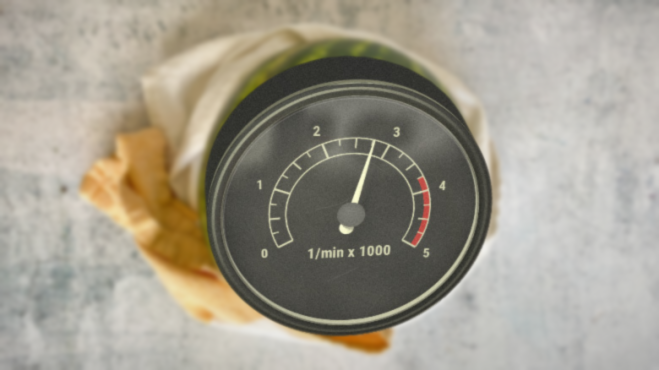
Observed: 2750 (rpm)
